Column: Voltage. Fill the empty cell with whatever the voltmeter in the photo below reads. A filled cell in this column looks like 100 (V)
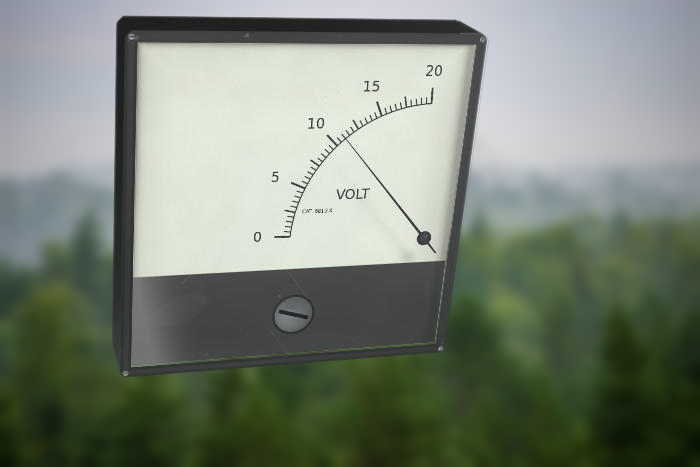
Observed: 11 (V)
